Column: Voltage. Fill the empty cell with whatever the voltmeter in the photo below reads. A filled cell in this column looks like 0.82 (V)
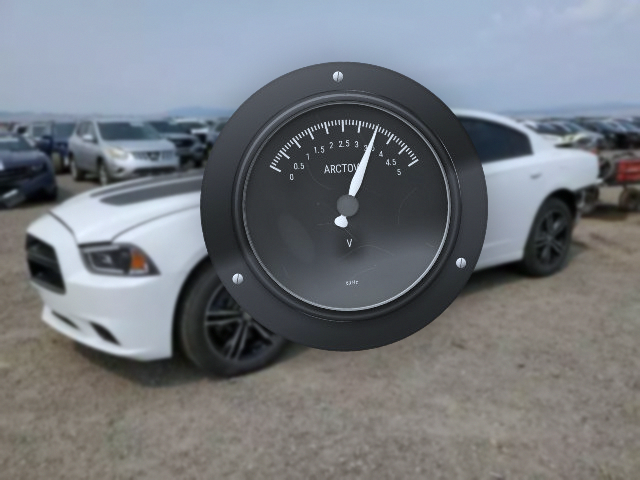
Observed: 3.5 (V)
